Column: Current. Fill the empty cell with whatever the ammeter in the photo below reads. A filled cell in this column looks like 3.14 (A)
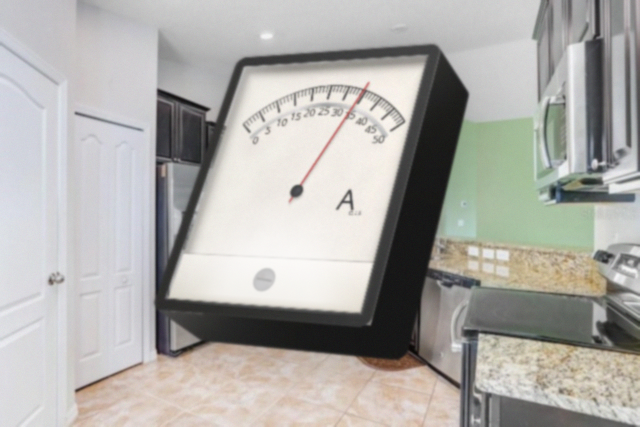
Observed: 35 (A)
